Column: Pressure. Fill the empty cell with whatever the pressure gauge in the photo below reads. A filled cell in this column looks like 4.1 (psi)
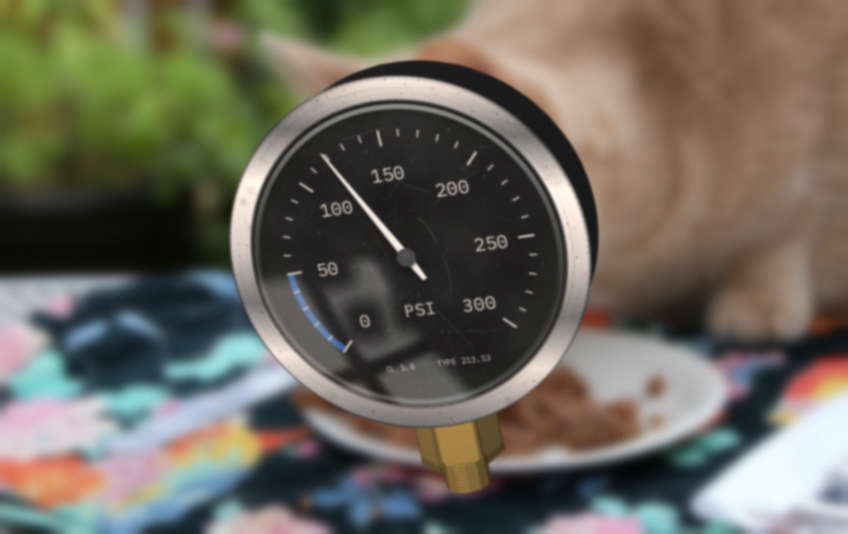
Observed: 120 (psi)
